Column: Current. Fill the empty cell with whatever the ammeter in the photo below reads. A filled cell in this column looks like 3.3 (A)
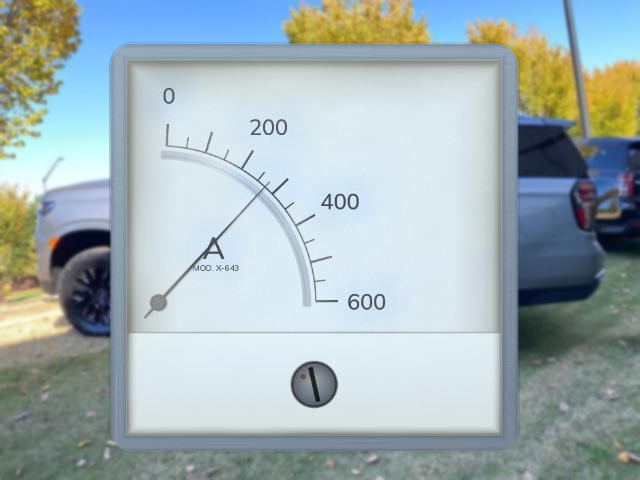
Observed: 275 (A)
